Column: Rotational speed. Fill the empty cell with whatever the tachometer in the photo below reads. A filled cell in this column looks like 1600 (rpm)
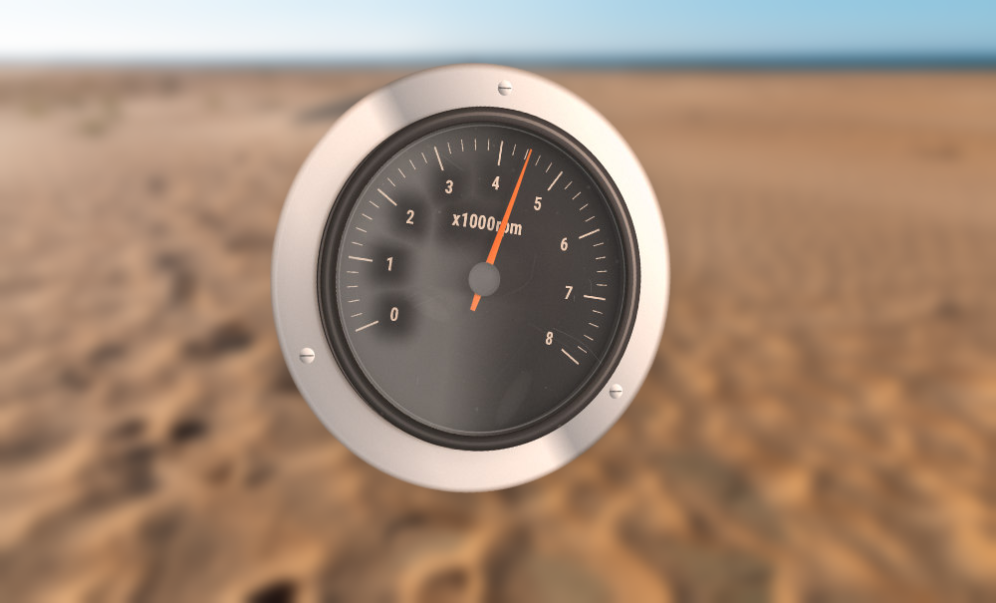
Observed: 4400 (rpm)
